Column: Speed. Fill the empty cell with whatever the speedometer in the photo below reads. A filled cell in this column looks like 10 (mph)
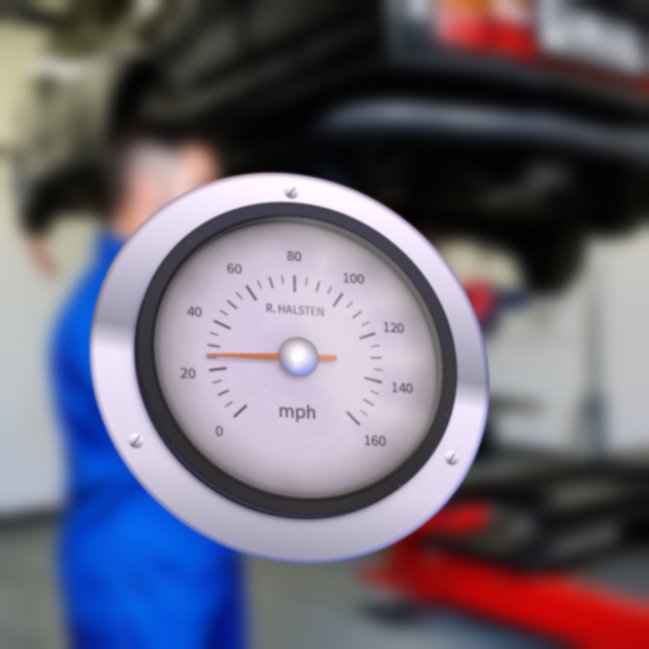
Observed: 25 (mph)
